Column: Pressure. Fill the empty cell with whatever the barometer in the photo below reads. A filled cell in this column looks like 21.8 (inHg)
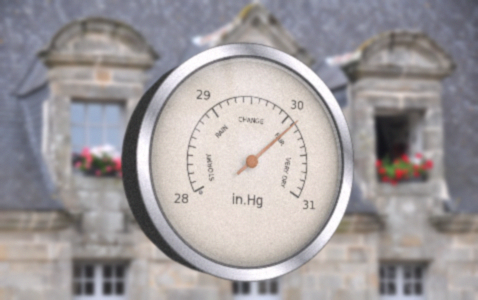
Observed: 30.1 (inHg)
